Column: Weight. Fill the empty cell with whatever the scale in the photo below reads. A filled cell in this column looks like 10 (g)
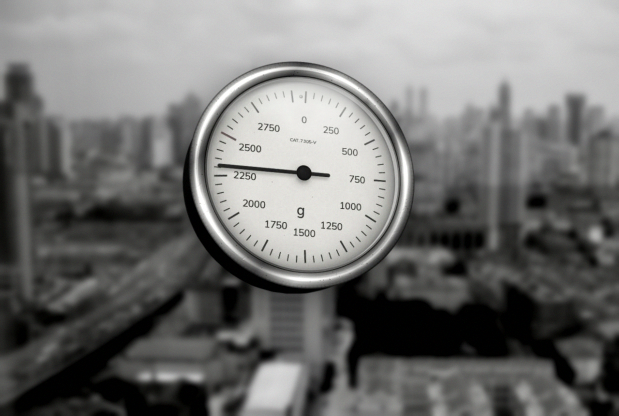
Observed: 2300 (g)
